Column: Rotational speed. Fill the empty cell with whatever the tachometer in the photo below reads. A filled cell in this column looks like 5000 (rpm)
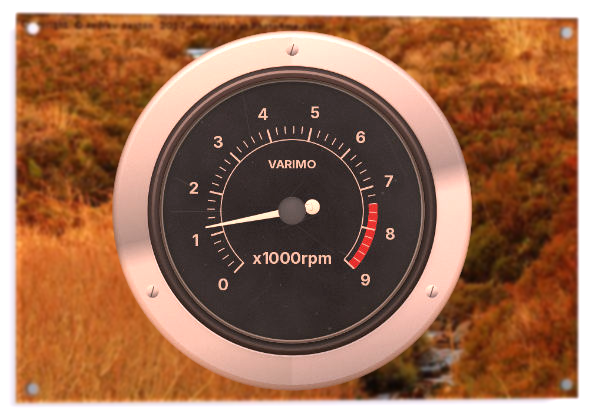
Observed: 1200 (rpm)
